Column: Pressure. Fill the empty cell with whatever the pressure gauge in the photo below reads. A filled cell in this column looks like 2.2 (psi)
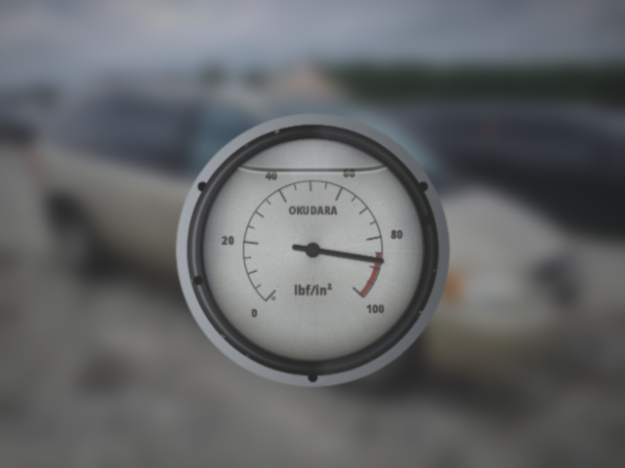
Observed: 87.5 (psi)
